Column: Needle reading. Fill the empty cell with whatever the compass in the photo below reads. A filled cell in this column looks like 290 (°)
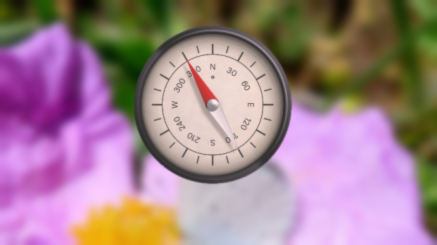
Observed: 330 (°)
